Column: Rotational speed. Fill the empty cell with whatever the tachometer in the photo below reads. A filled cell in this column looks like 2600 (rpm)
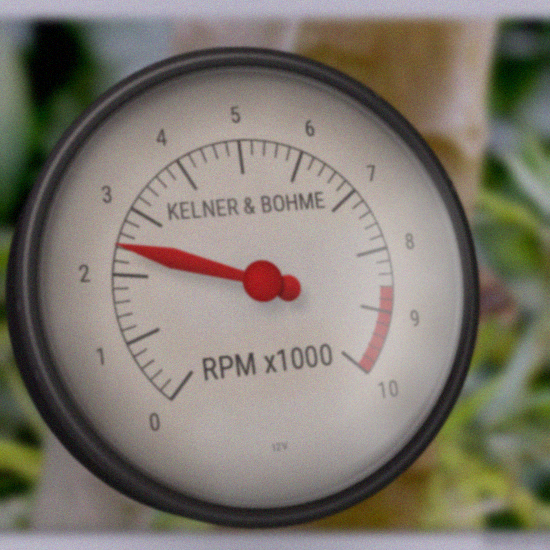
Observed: 2400 (rpm)
